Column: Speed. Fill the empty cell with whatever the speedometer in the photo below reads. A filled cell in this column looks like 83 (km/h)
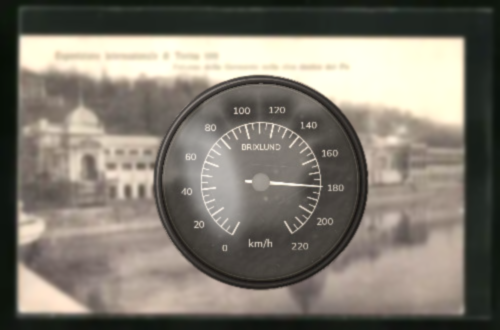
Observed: 180 (km/h)
